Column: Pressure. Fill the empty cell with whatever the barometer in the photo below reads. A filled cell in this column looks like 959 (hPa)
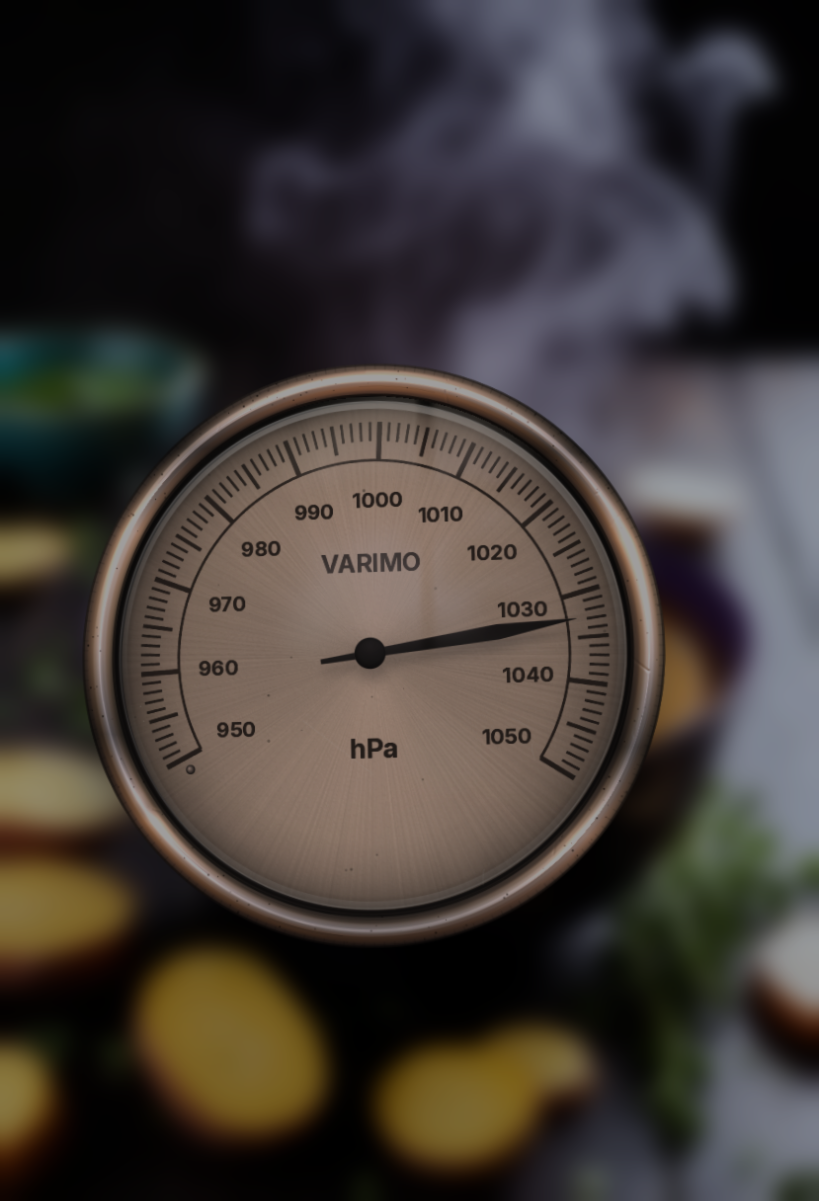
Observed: 1033 (hPa)
